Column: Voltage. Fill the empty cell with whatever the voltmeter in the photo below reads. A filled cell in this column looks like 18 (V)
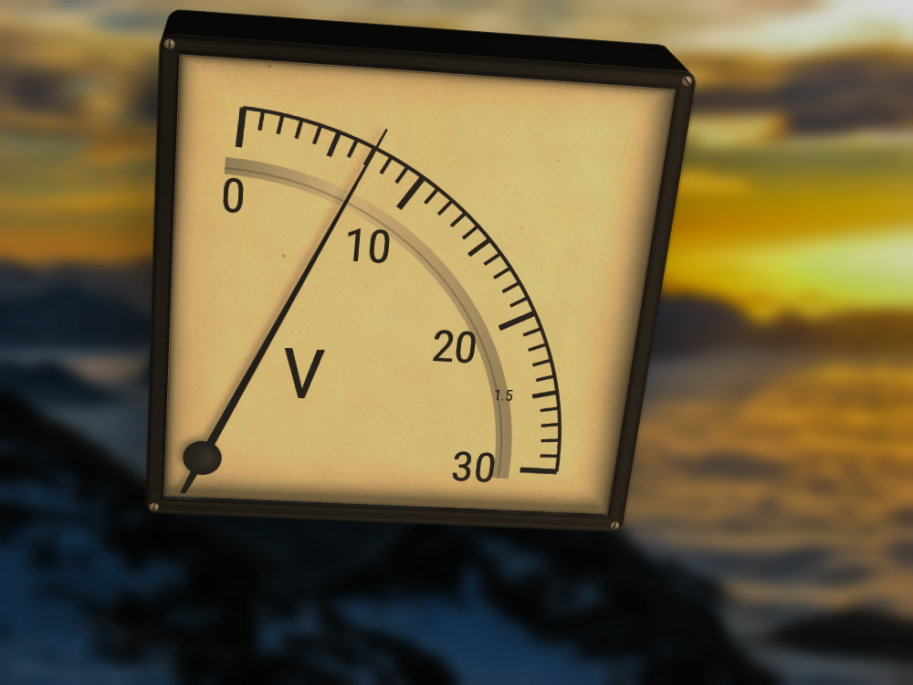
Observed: 7 (V)
